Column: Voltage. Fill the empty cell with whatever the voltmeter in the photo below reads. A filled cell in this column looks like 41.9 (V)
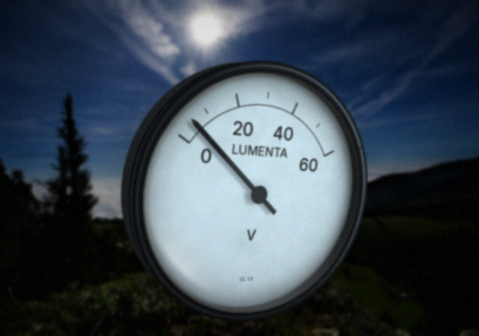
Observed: 5 (V)
